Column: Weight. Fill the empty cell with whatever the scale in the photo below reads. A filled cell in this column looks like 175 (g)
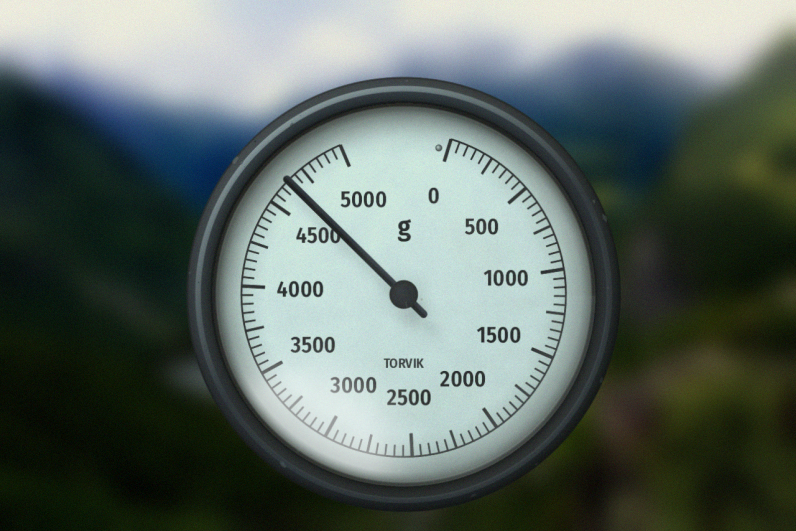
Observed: 4650 (g)
